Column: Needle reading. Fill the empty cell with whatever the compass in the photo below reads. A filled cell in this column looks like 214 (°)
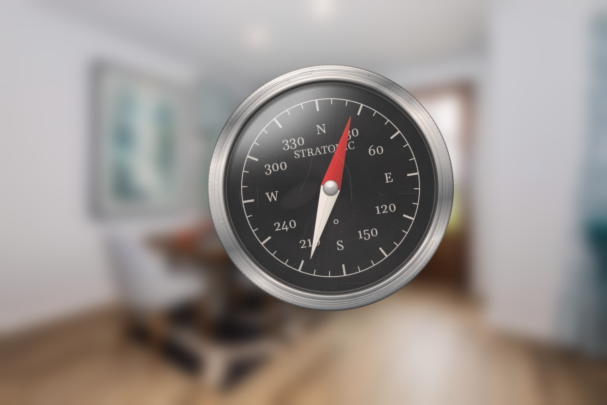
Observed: 25 (°)
